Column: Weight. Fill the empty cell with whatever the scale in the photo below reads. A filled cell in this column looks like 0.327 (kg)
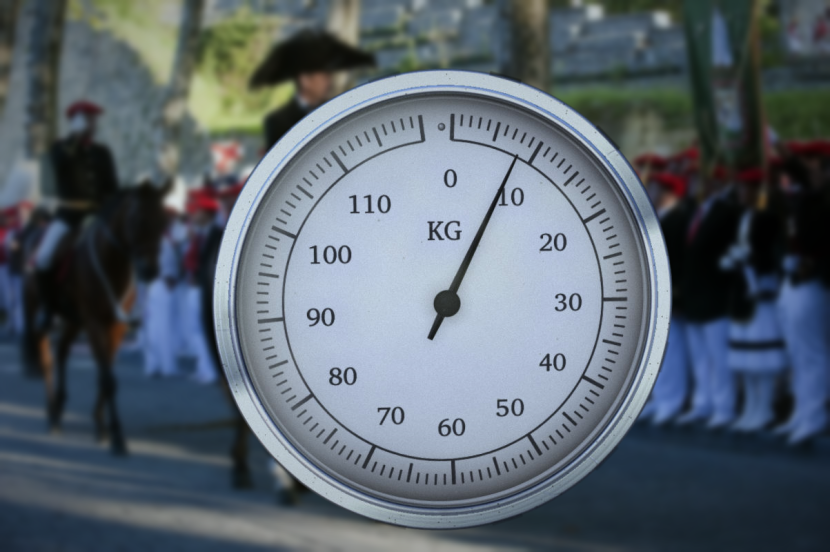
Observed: 8 (kg)
